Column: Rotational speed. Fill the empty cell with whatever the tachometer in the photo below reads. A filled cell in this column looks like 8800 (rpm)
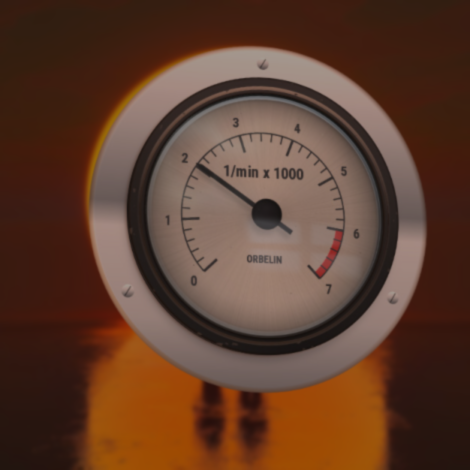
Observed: 2000 (rpm)
